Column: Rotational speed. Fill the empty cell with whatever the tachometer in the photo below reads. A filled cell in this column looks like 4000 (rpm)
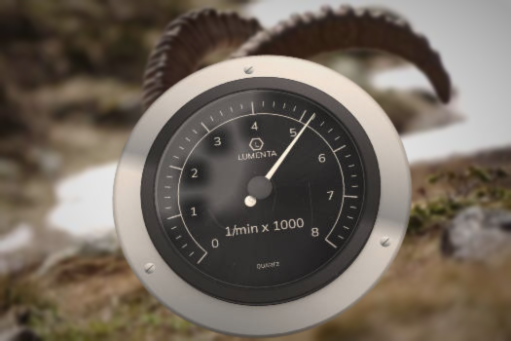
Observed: 5200 (rpm)
